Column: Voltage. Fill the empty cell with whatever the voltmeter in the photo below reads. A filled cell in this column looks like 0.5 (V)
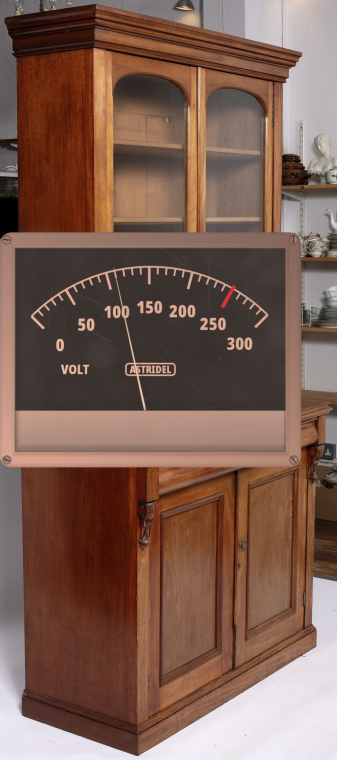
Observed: 110 (V)
